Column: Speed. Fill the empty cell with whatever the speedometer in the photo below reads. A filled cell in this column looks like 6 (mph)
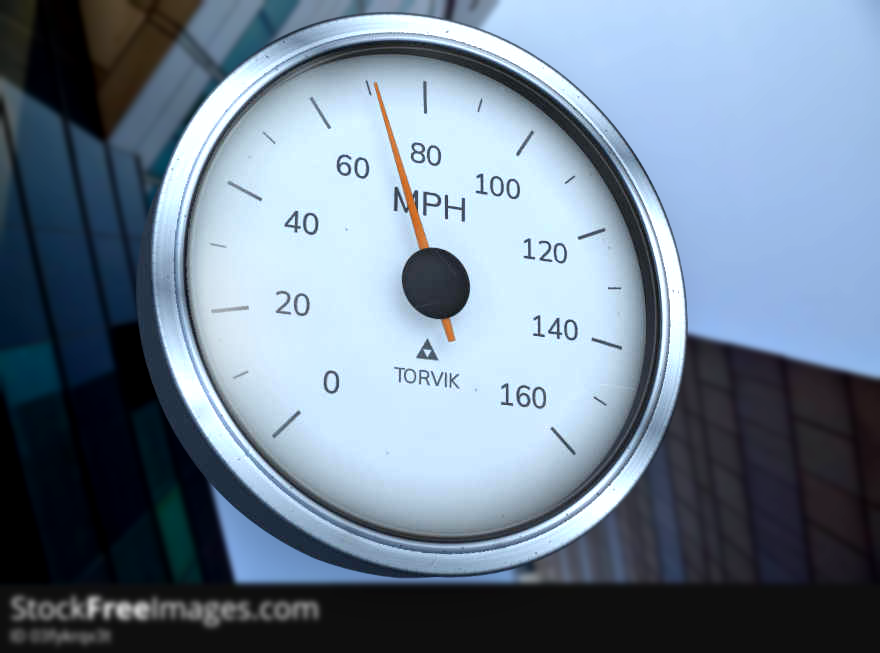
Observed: 70 (mph)
